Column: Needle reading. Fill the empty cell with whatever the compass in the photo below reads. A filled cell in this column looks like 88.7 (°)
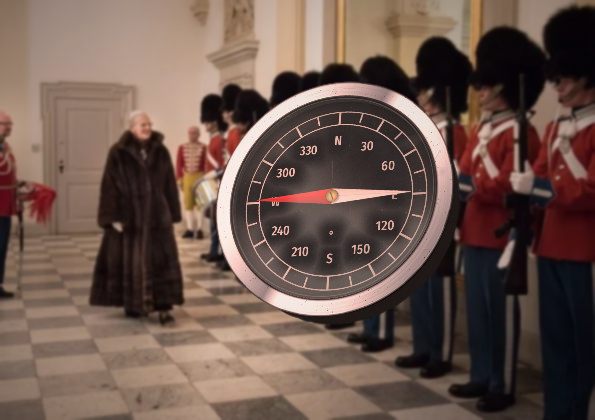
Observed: 270 (°)
